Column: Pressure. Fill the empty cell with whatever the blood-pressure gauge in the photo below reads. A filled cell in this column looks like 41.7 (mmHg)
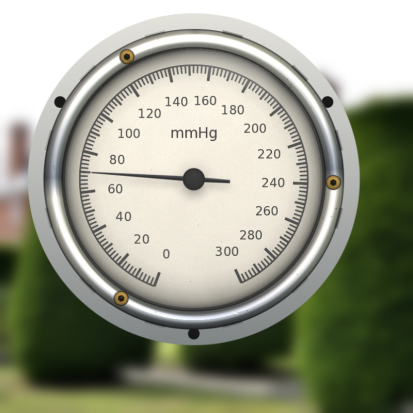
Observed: 70 (mmHg)
